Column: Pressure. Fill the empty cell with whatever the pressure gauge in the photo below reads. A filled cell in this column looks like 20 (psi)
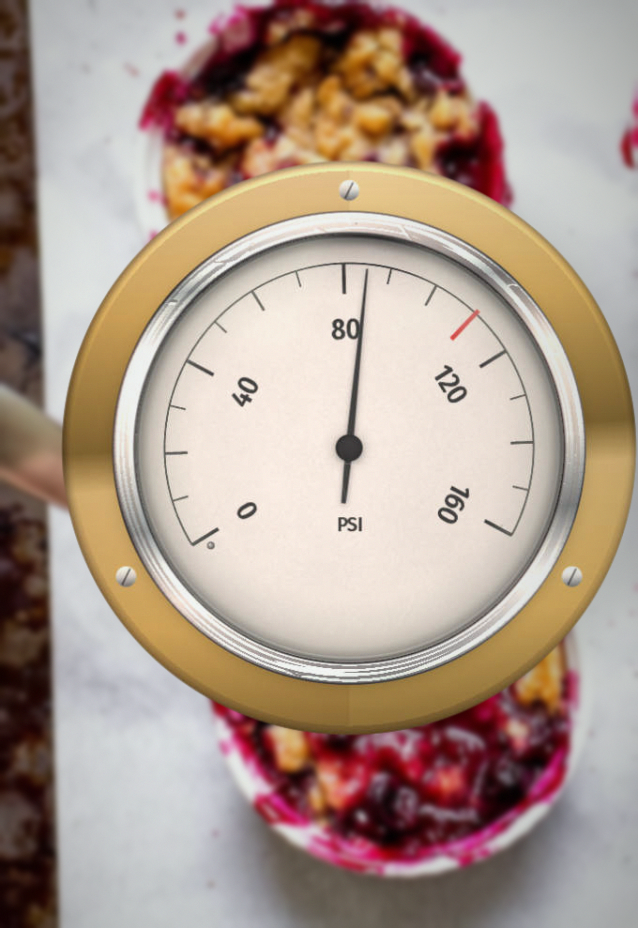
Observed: 85 (psi)
